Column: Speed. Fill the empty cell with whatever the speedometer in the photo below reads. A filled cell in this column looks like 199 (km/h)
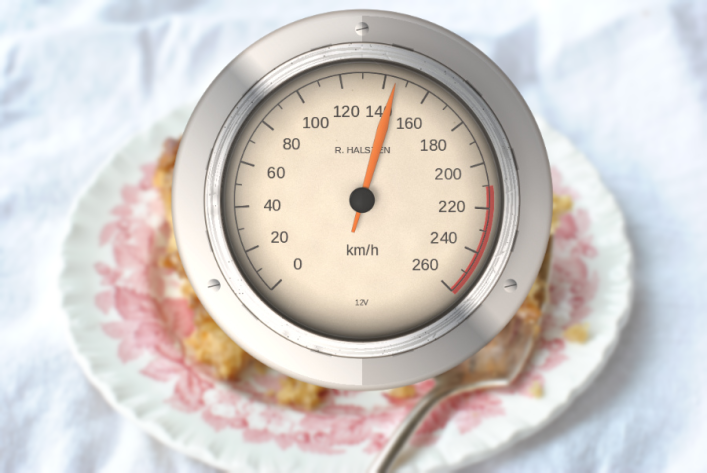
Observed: 145 (km/h)
